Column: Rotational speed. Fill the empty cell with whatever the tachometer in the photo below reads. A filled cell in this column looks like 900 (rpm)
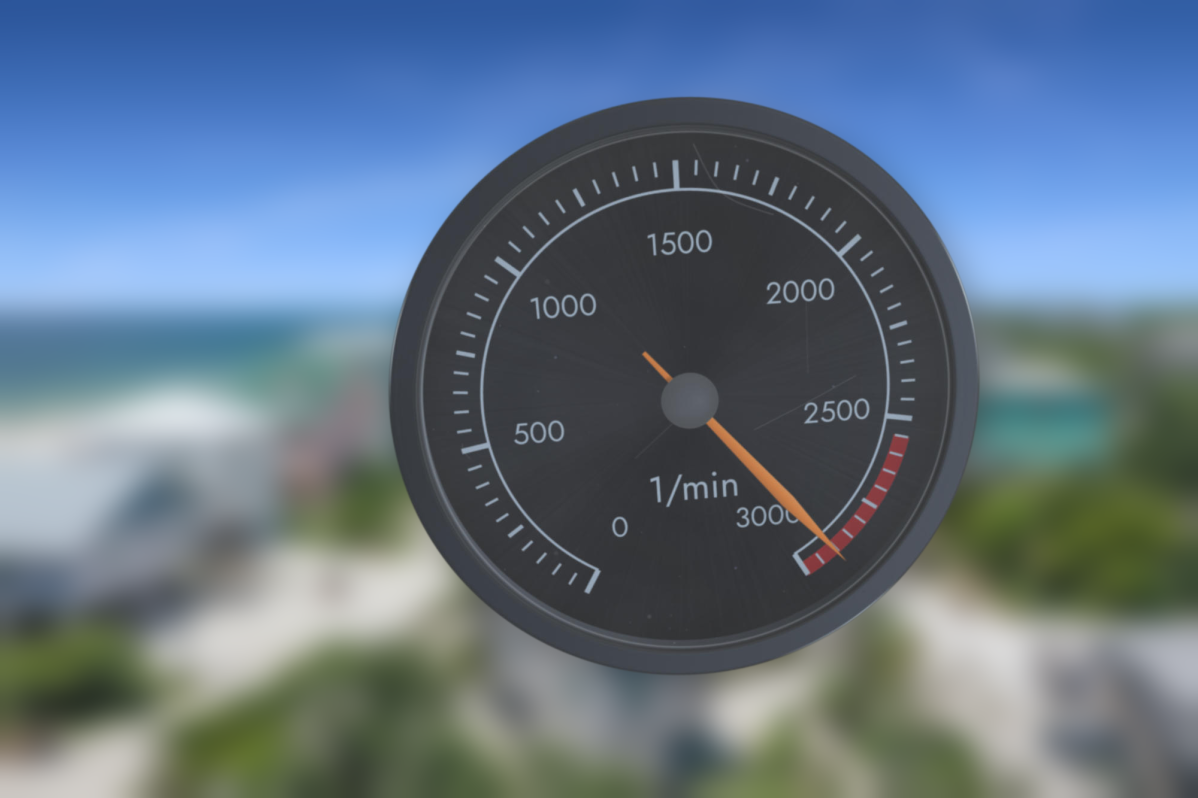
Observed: 2900 (rpm)
